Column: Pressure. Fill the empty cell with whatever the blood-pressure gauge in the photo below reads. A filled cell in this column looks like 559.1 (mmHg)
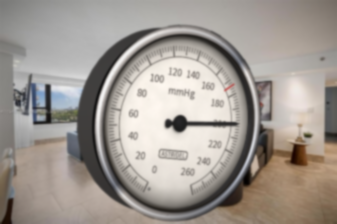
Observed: 200 (mmHg)
